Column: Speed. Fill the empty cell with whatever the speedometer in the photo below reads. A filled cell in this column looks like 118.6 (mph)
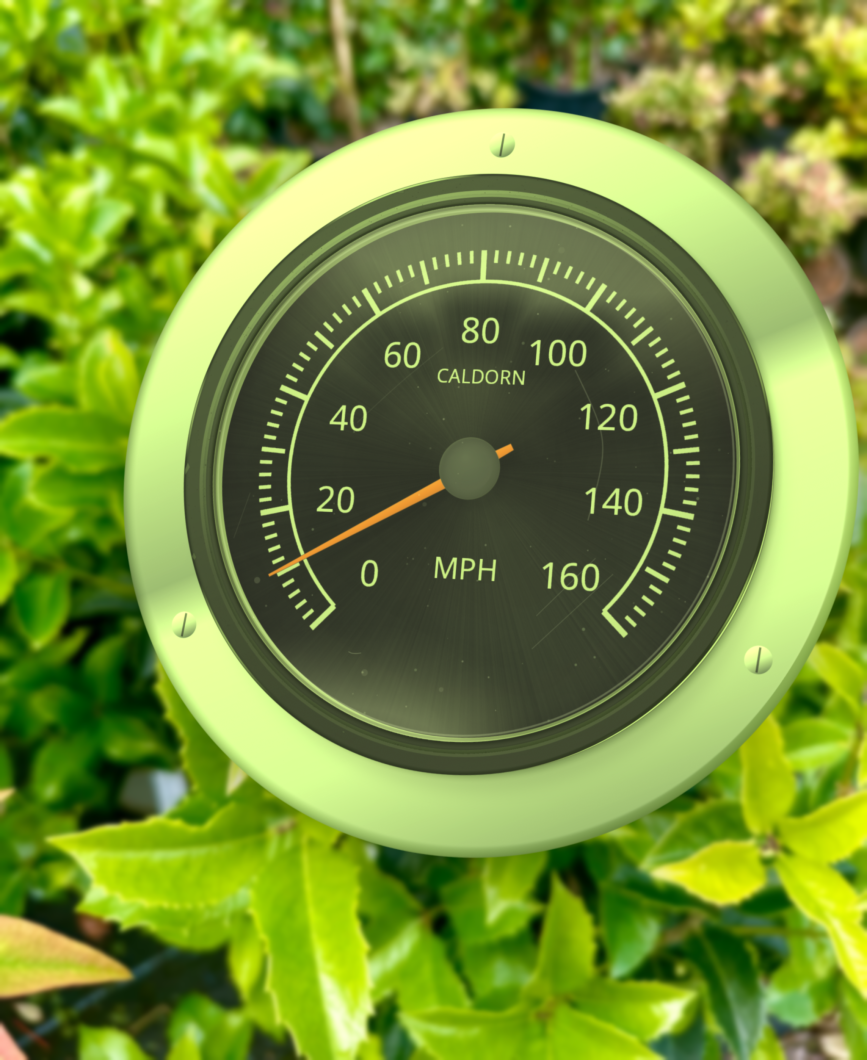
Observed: 10 (mph)
